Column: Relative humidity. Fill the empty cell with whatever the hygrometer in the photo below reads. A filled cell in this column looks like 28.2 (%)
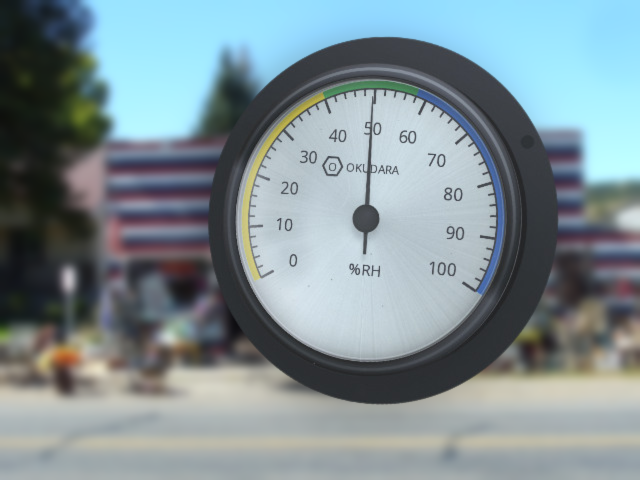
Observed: 50 (%)
